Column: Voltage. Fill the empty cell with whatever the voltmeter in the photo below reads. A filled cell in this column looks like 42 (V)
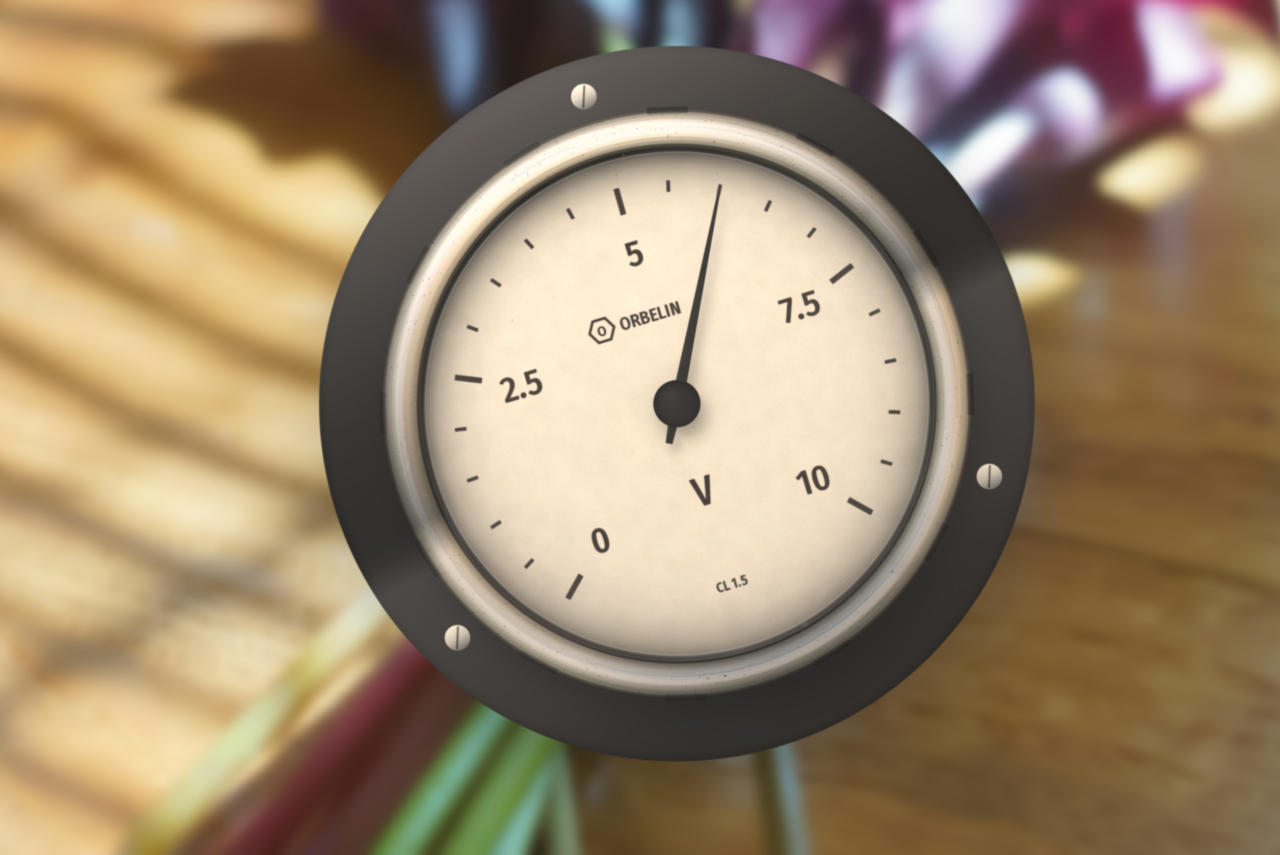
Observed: 6 (V)
